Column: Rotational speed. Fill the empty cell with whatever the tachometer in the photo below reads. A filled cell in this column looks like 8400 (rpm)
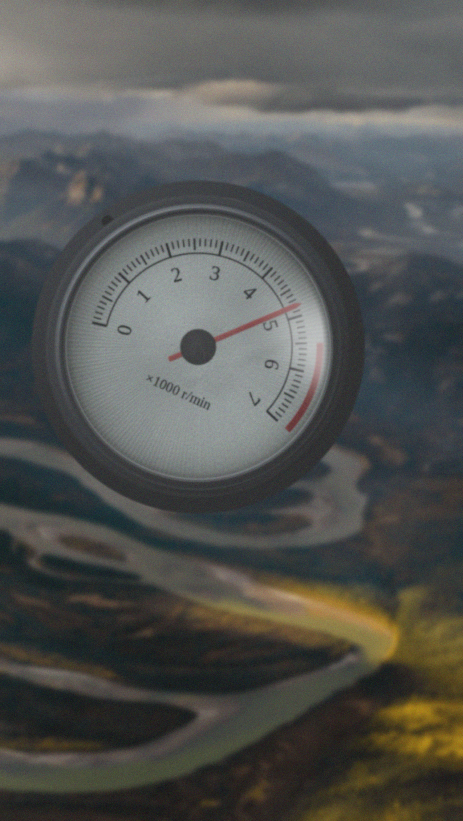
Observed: 4800 (rpm)
